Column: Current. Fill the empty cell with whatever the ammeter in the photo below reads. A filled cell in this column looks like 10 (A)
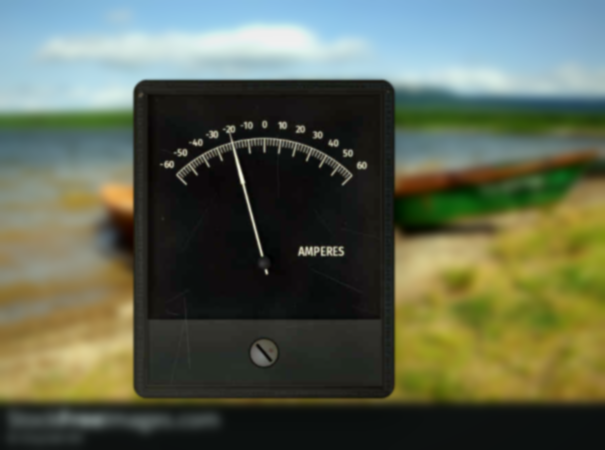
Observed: -20 (A)
